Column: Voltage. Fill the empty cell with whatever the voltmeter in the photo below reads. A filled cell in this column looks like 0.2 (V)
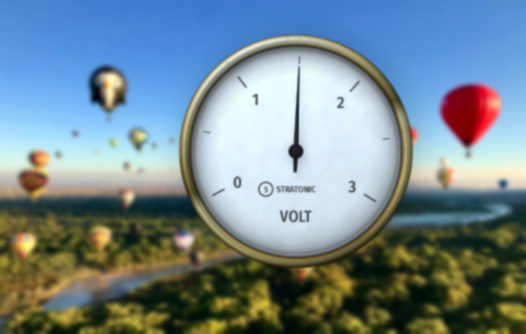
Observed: 1.5 (V)
